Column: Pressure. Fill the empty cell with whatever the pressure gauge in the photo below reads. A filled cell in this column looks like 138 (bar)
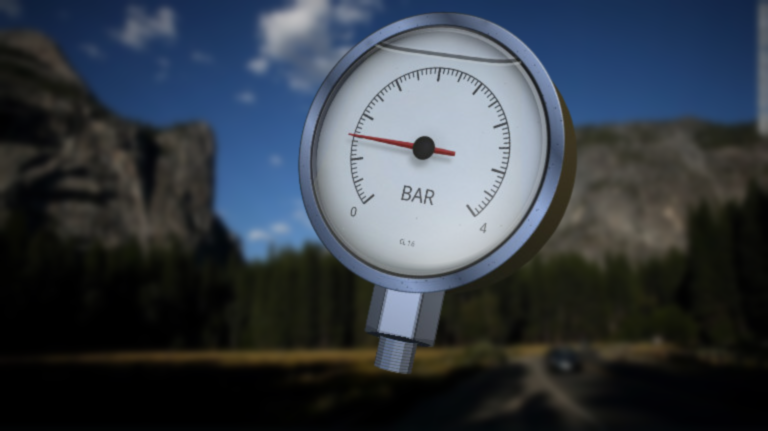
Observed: 0.75 (bar)
